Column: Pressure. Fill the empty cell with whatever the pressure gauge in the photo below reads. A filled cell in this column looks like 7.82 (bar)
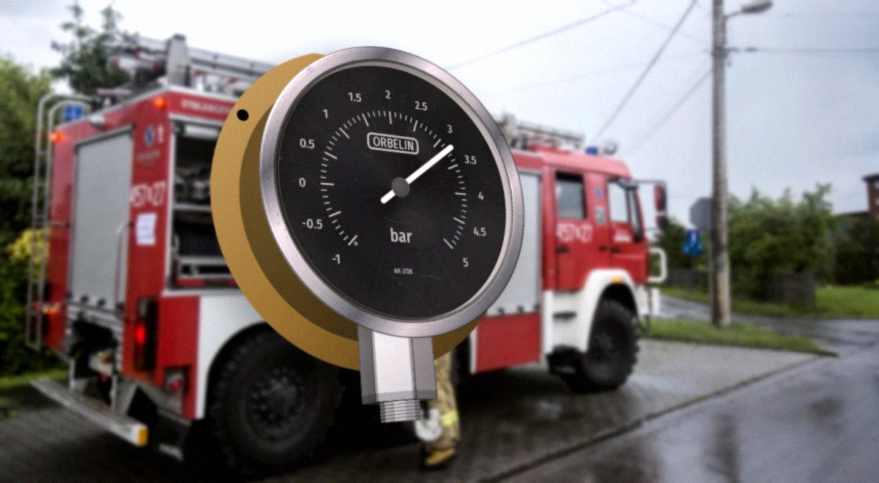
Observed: 3.2 (bar)
